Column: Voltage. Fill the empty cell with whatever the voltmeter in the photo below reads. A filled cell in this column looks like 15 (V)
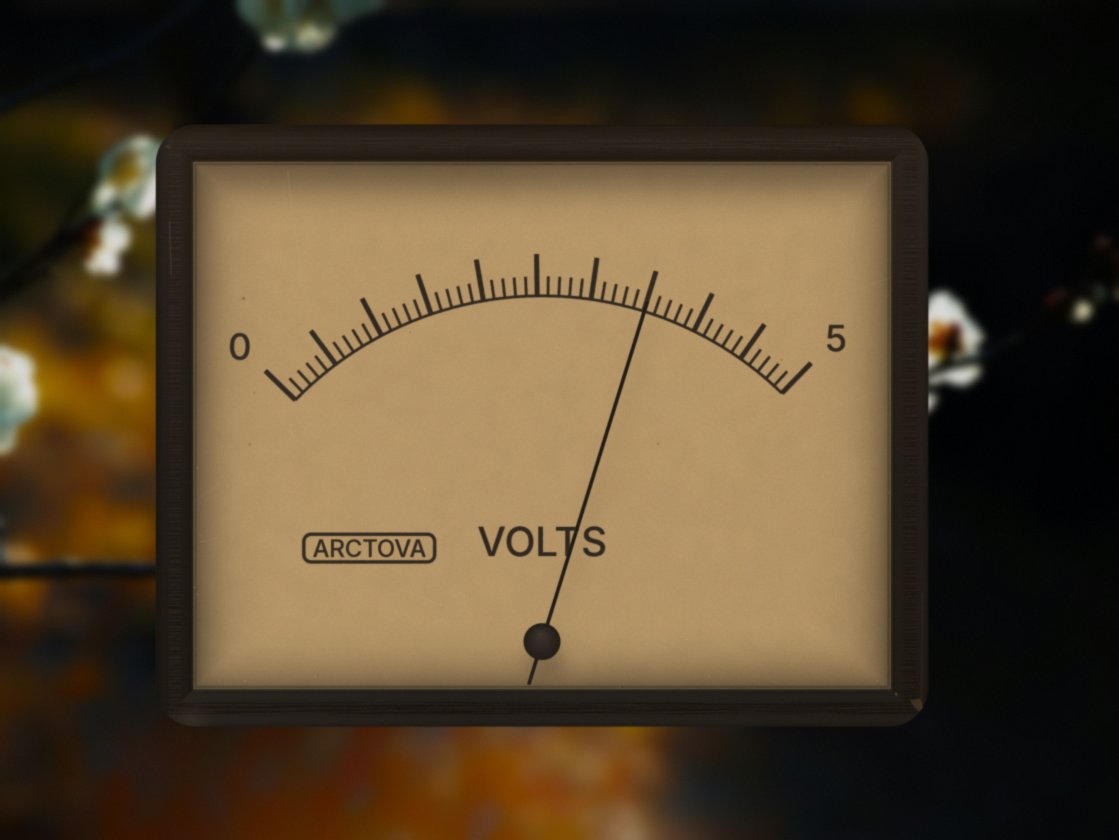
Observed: 3.5 (V)
